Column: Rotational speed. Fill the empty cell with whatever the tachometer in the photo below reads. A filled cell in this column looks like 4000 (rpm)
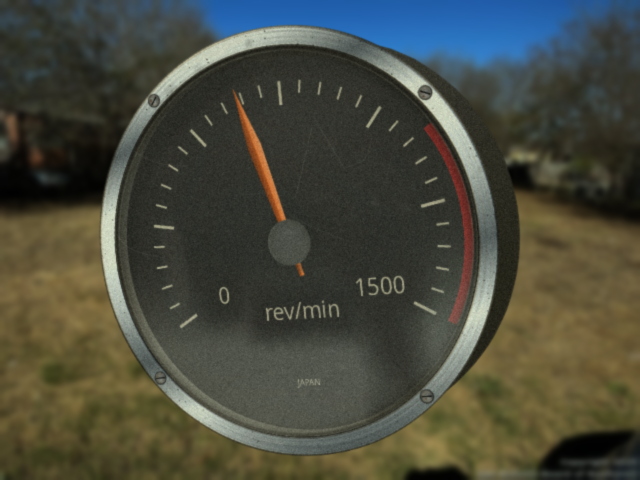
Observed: 650 (rpm)
